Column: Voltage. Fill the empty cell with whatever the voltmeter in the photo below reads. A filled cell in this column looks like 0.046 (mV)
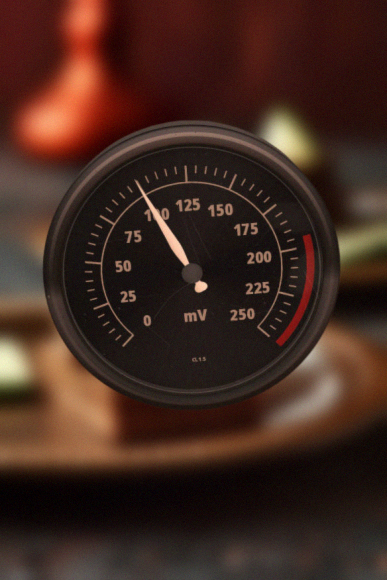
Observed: 100 (mV)
